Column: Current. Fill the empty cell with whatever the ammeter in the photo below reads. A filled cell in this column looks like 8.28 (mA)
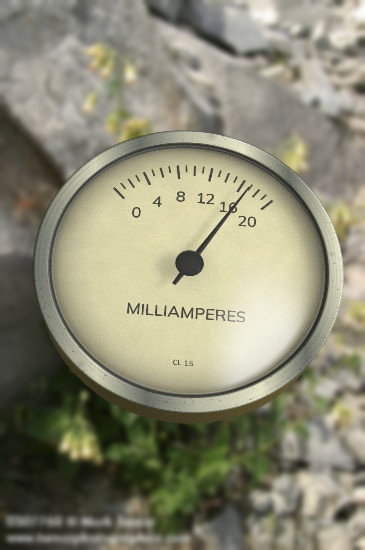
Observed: 17 (mA)
